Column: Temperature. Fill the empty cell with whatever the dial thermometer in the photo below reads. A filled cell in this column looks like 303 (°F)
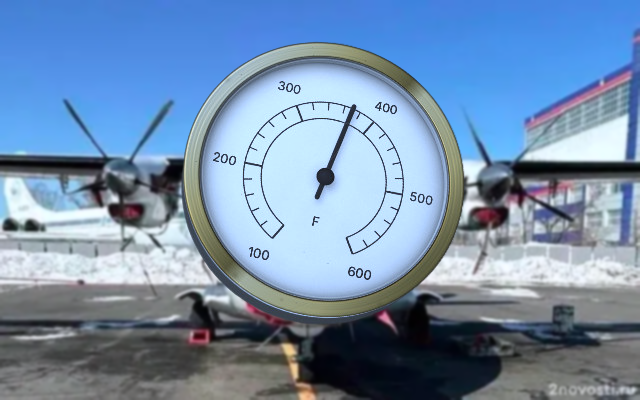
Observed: 370 (°F)
